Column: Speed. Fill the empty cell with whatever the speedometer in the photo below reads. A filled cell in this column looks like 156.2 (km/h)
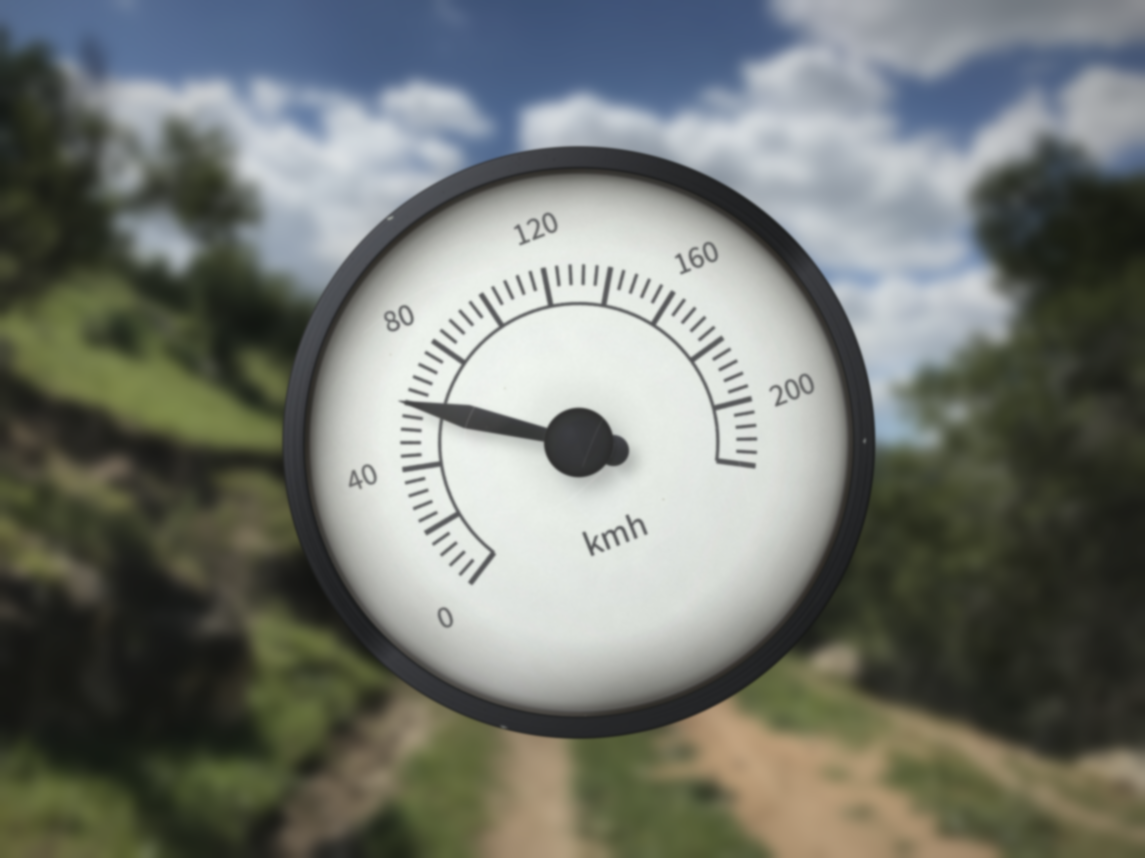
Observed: 60 (km/h)
